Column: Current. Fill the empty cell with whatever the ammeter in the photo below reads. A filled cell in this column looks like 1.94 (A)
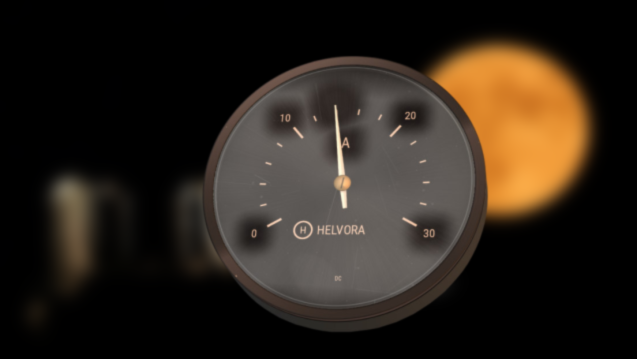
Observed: 14 (A)
